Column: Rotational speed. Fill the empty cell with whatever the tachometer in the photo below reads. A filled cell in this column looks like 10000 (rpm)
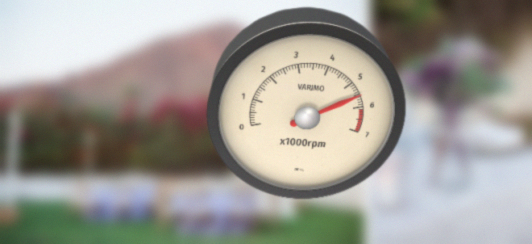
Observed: 5500 (rpm)
